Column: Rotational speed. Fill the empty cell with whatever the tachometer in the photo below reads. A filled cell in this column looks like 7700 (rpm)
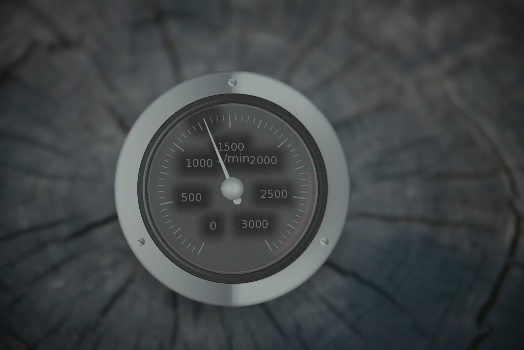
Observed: 1300 (rpm)
